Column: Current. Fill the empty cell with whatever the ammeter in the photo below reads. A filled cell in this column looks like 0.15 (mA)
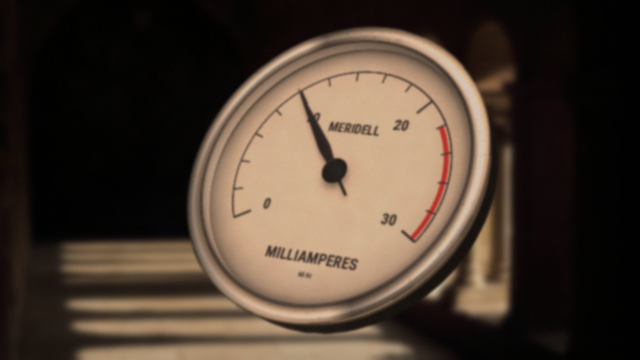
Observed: 10 (mA)
